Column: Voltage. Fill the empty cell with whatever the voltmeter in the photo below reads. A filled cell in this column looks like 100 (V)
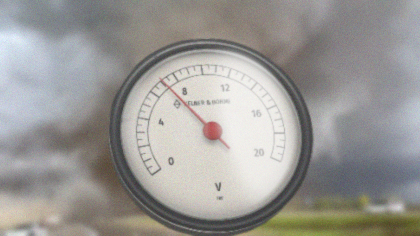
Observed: 7 (V)
